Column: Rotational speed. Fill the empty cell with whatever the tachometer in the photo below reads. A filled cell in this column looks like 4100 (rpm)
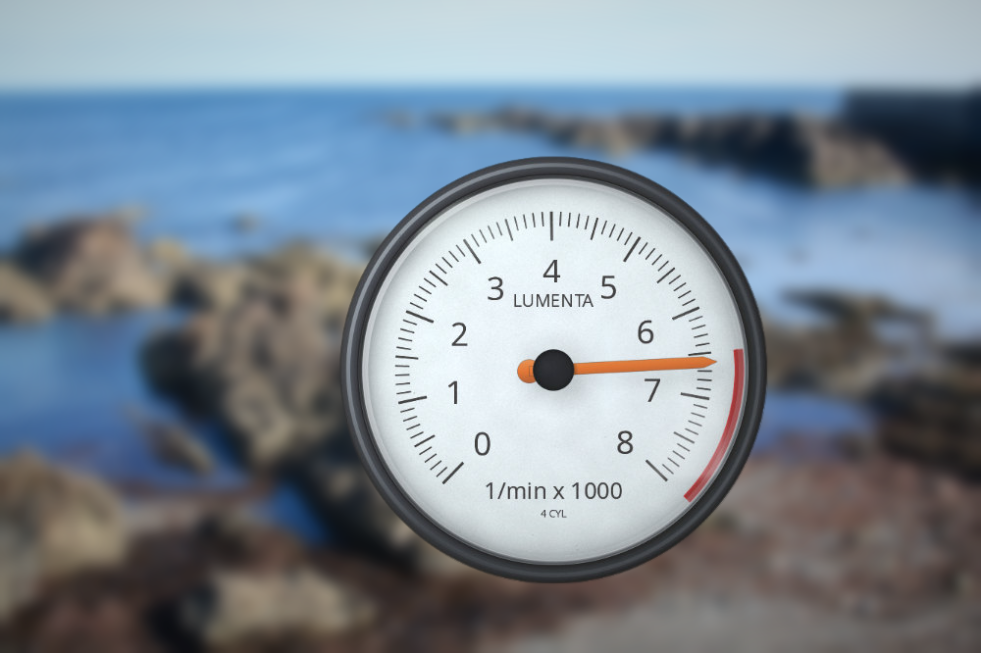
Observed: 6600 (rpm)
